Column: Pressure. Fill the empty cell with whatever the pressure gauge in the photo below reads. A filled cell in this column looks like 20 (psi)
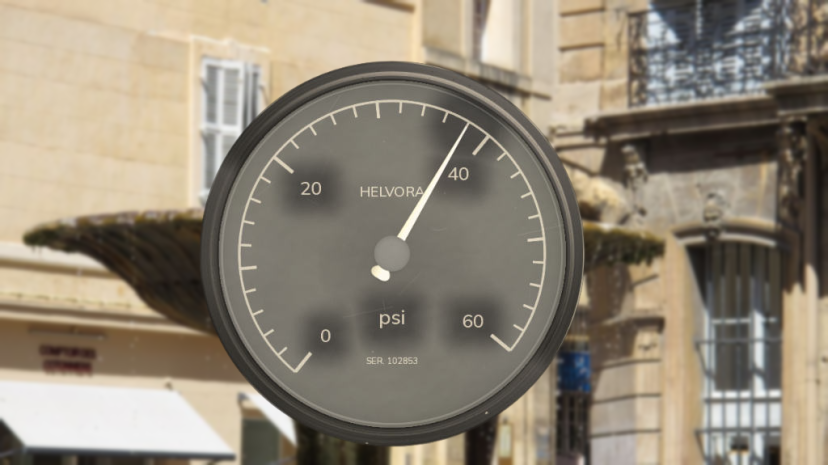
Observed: 38 (psi)
